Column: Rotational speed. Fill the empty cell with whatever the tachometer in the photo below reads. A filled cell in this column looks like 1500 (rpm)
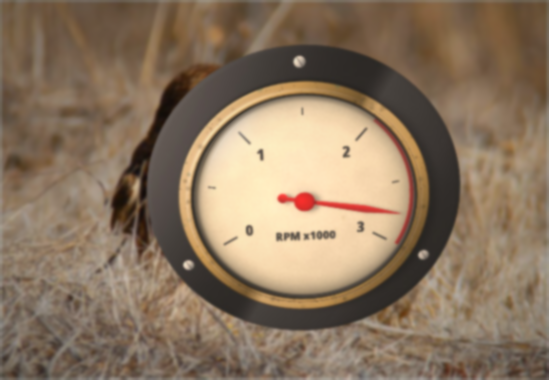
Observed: 2750 (rpm)
